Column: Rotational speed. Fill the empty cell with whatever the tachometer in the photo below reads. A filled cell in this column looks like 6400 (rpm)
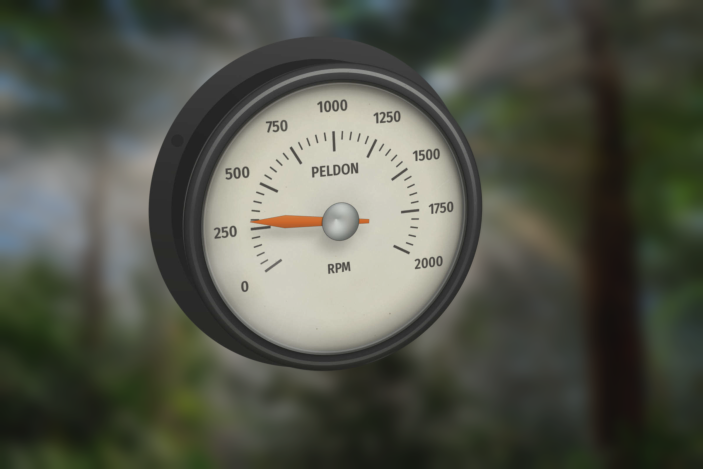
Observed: 300 (rpm)
